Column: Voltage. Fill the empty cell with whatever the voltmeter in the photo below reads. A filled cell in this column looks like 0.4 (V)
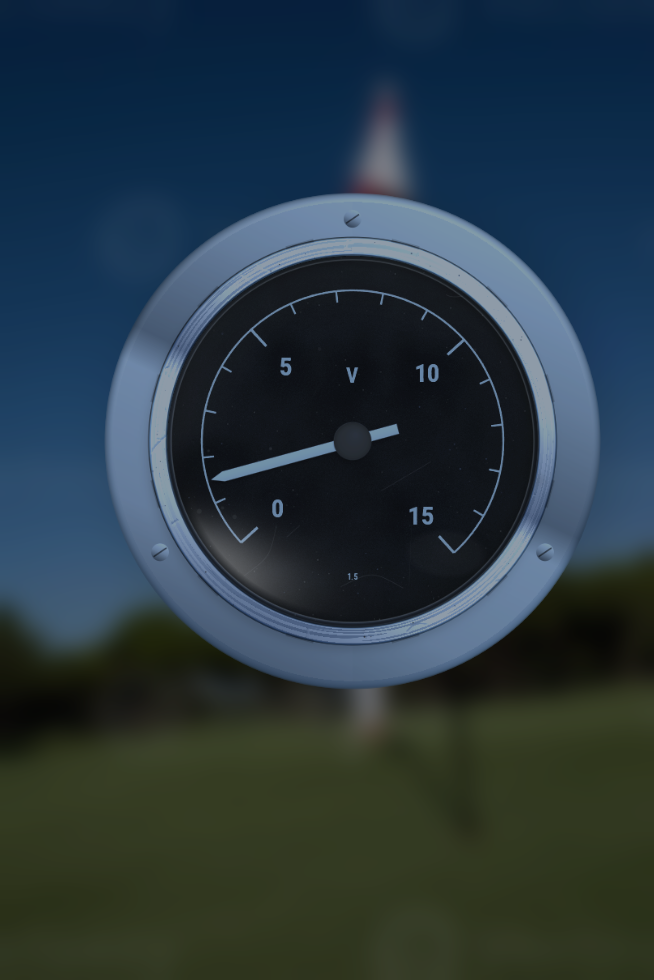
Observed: 1.5 (V)
